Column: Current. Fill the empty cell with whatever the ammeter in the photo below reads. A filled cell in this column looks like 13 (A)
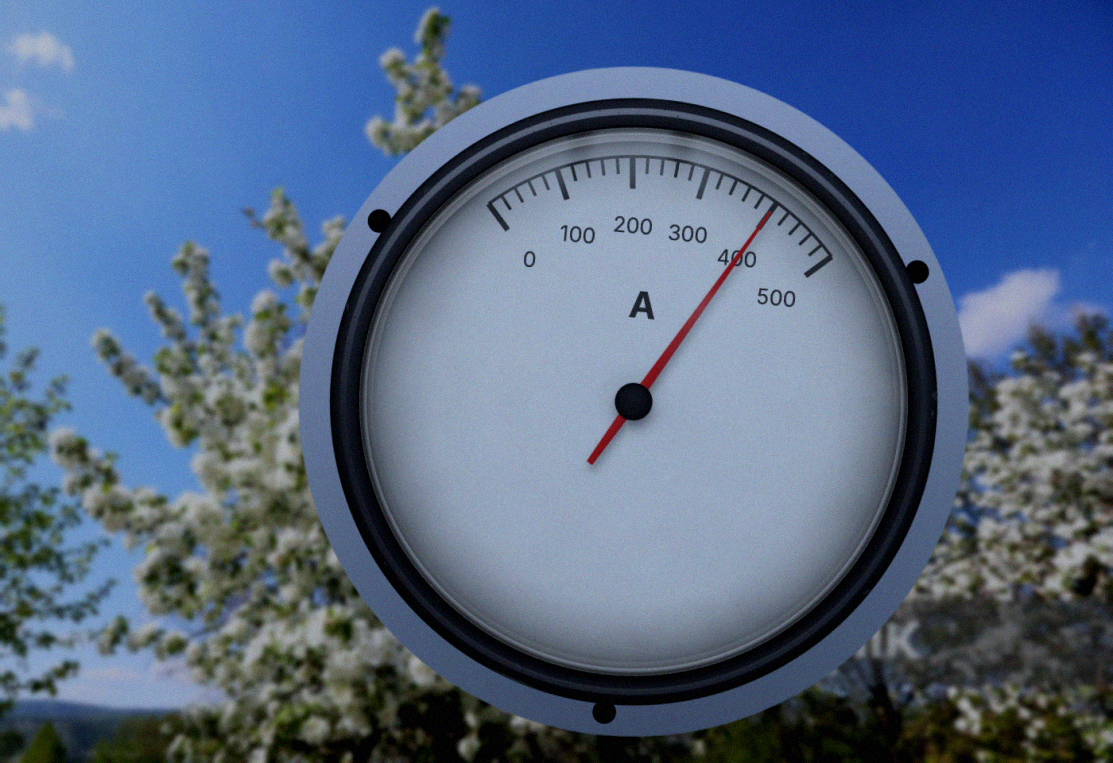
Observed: 400 (A)
